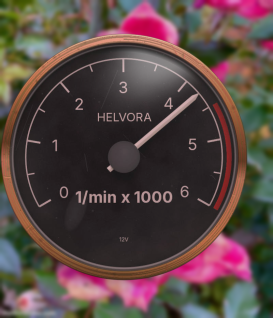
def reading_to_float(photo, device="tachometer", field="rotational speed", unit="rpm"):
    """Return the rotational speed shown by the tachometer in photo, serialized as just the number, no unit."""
4250
